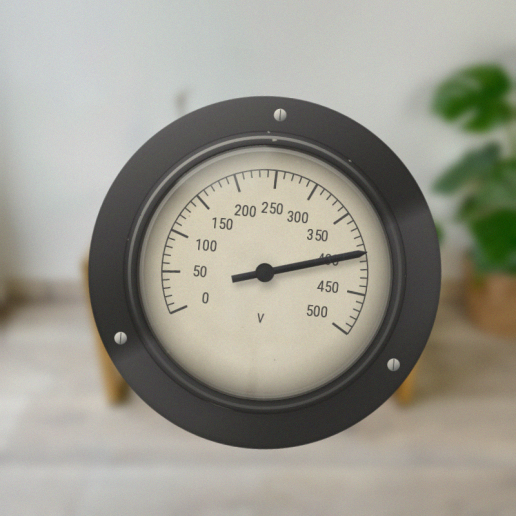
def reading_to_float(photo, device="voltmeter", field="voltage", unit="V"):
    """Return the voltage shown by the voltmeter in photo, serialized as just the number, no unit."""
400
